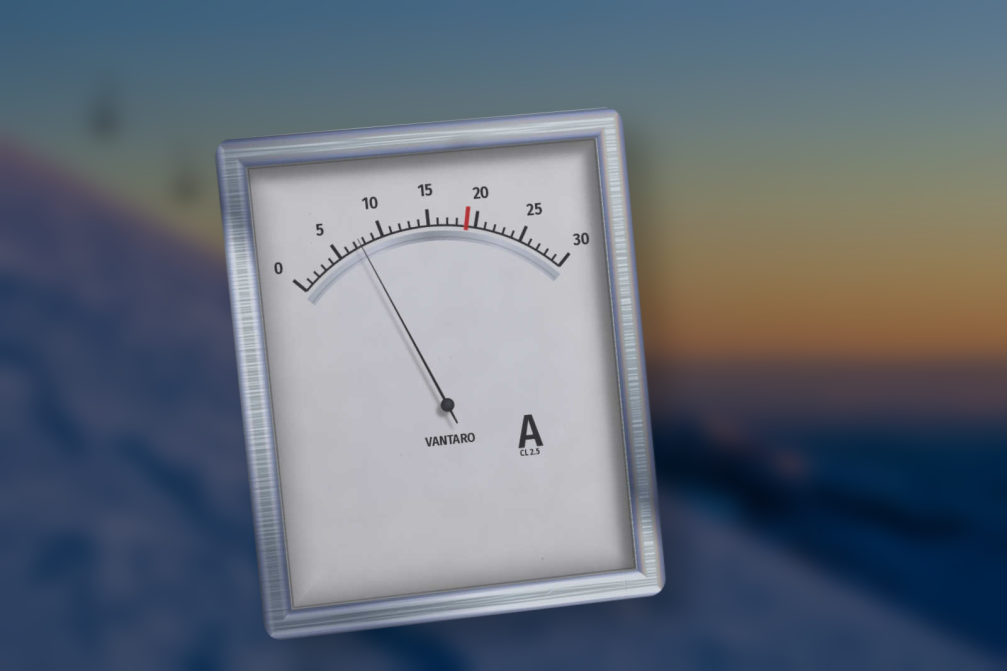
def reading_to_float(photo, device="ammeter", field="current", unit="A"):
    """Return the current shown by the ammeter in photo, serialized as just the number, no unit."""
7.5
